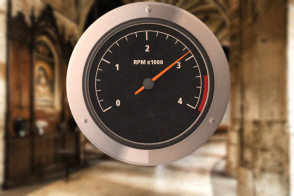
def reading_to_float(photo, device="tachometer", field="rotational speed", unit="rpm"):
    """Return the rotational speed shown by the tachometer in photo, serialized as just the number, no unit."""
2900
